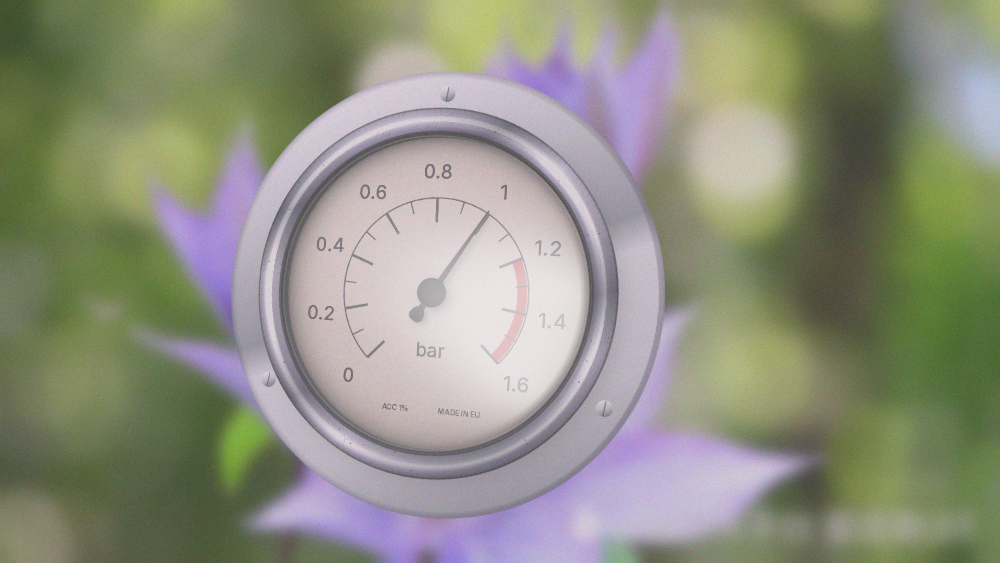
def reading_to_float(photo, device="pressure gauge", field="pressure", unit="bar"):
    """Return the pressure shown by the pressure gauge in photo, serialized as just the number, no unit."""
1
